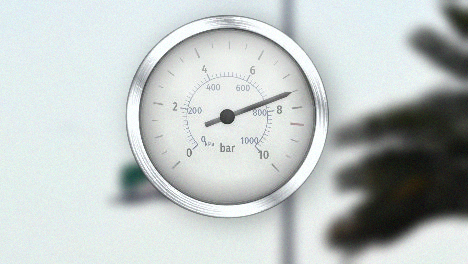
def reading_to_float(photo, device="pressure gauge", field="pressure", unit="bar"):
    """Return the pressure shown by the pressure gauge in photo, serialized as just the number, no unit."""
7.5
